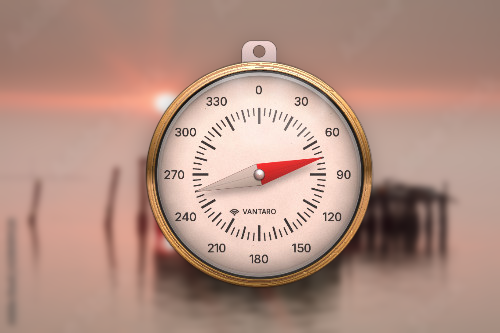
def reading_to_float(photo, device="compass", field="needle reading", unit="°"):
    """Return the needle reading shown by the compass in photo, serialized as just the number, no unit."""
75
